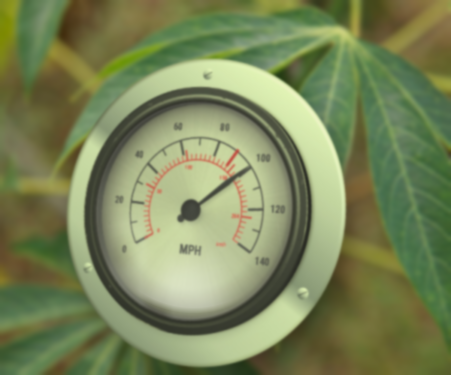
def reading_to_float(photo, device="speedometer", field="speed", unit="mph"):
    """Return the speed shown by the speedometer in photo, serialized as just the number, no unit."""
100
